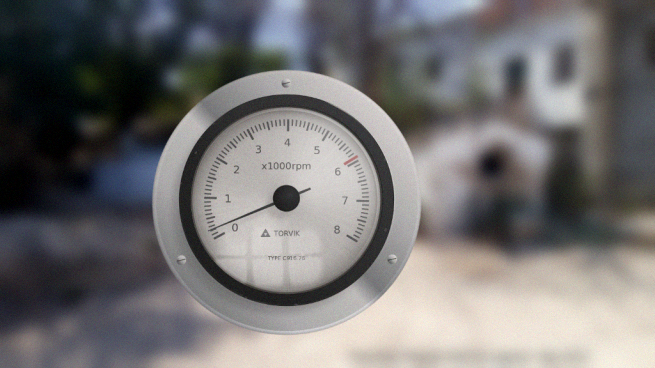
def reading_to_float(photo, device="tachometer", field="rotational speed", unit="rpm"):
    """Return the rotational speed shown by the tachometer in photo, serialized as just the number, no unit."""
200
